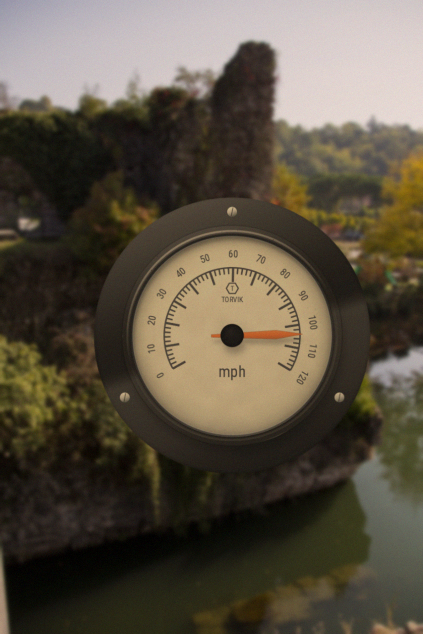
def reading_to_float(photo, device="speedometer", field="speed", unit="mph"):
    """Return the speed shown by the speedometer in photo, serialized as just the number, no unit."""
104
